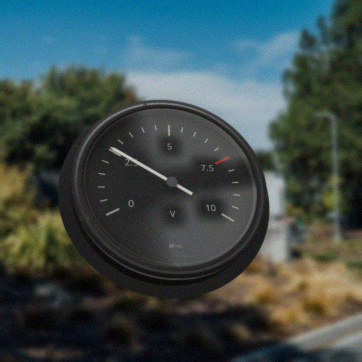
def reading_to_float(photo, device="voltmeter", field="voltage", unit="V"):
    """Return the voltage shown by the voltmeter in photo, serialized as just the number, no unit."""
2.5
